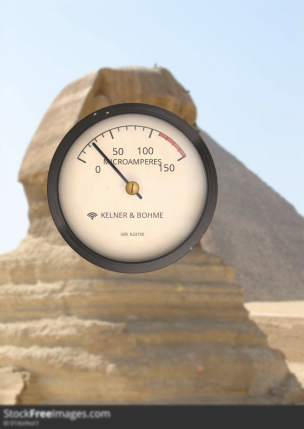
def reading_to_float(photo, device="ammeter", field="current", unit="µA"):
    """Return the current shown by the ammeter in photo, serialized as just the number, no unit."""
25
